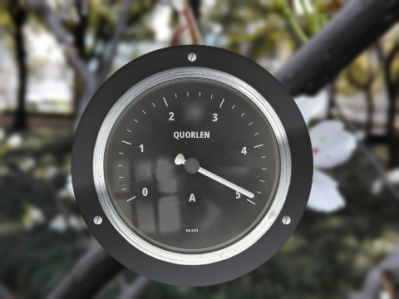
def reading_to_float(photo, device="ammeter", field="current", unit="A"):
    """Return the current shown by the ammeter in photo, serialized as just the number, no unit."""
4.9
